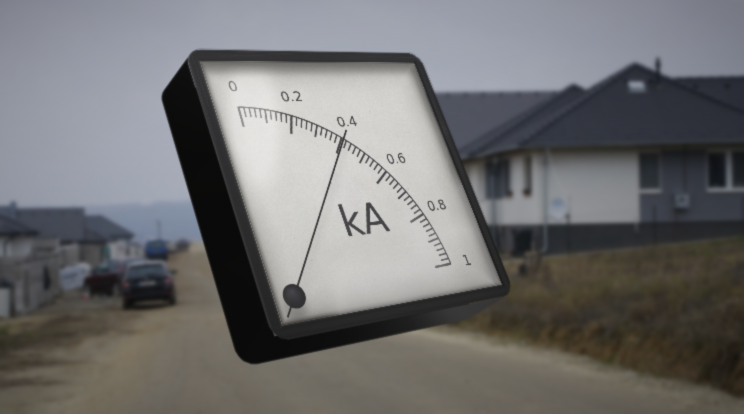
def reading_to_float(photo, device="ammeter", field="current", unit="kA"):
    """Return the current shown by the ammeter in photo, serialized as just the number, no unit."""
0.4
